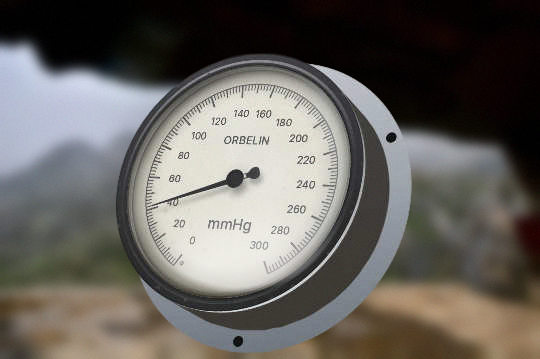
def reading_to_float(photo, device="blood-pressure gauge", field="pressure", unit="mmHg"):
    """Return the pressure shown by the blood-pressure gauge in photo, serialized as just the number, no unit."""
40
